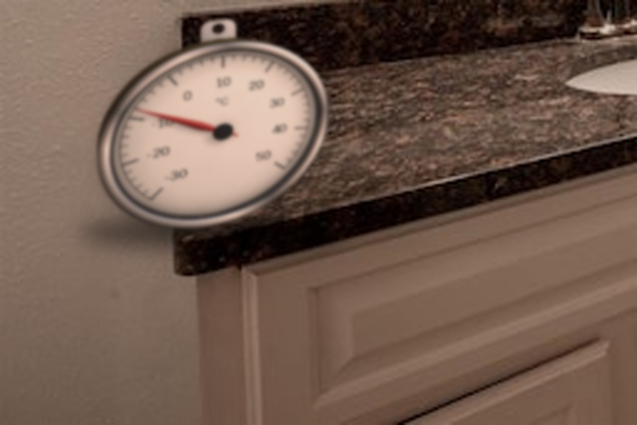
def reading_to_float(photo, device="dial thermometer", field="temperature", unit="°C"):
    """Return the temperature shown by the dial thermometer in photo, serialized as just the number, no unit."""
-8
